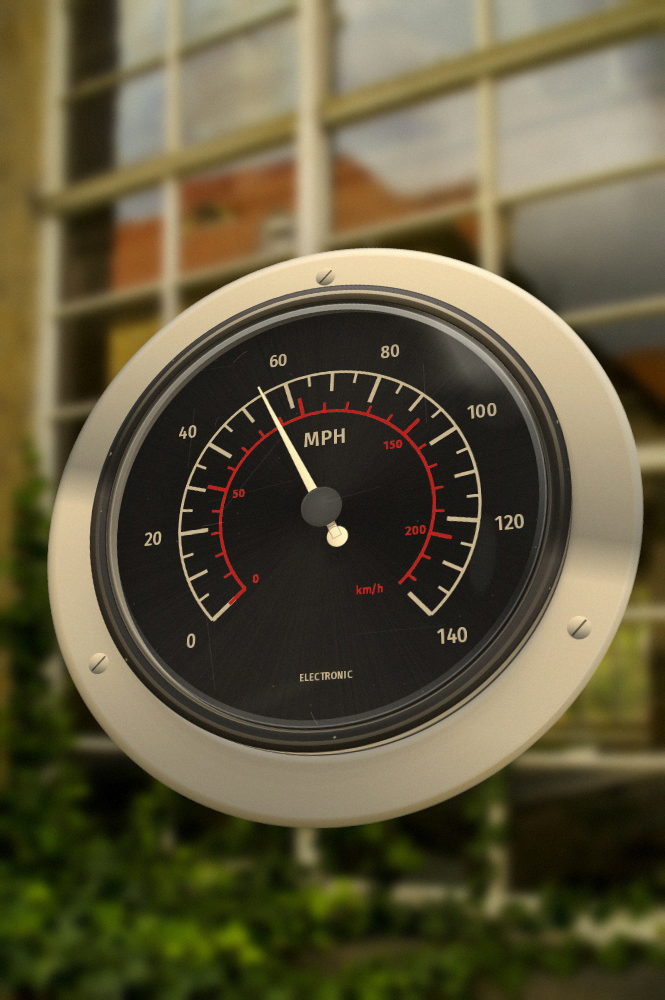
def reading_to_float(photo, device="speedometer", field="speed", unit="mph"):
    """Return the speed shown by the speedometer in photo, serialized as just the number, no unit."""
55
